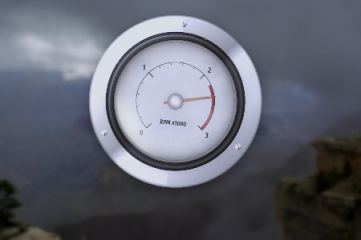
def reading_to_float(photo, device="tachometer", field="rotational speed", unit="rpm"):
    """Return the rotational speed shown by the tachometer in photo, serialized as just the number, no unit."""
2400
